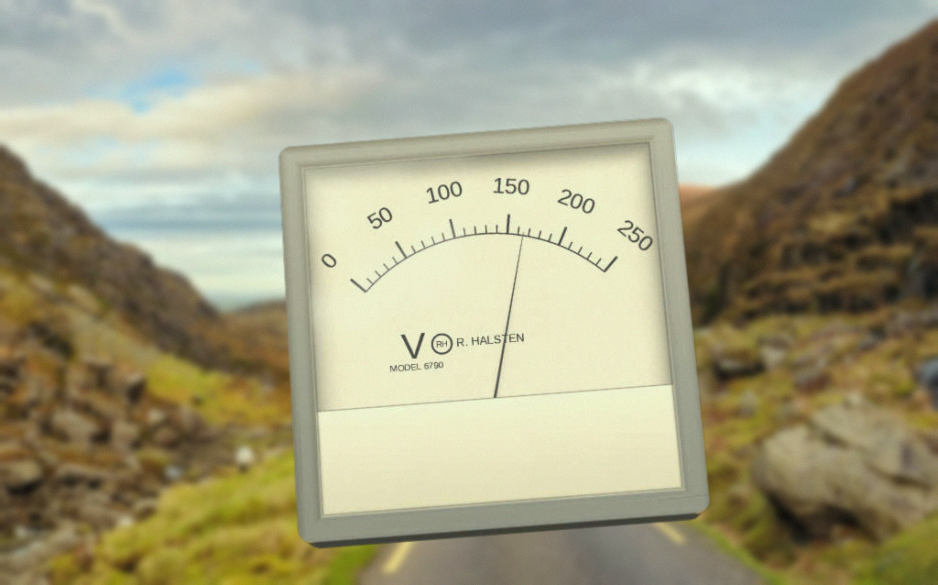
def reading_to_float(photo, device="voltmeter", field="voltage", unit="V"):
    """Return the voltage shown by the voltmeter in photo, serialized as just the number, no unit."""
165
